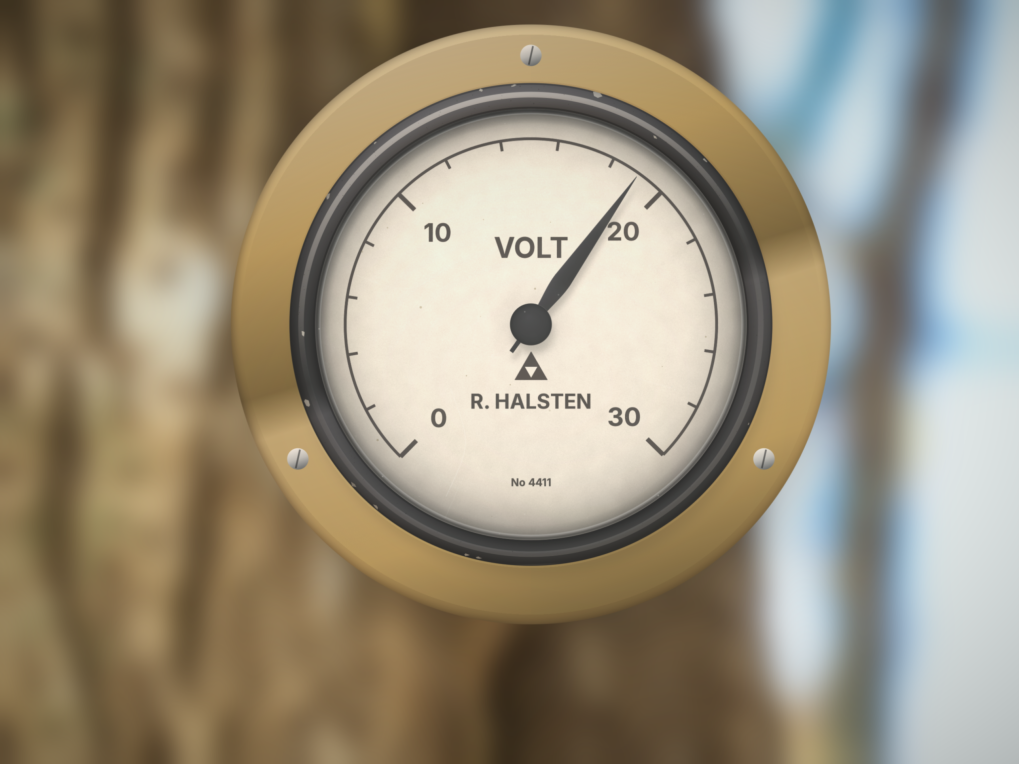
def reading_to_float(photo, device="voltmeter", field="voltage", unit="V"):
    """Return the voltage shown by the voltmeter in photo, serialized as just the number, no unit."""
19
